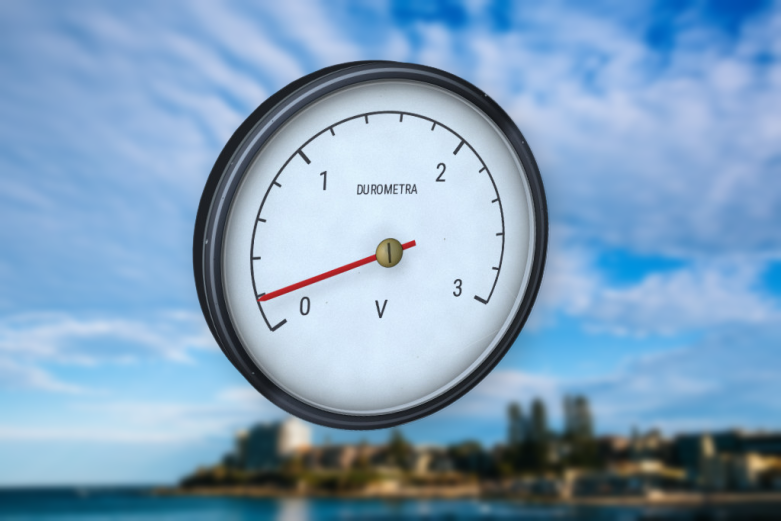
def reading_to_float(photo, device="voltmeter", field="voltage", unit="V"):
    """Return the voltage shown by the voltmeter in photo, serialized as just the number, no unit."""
0.2
